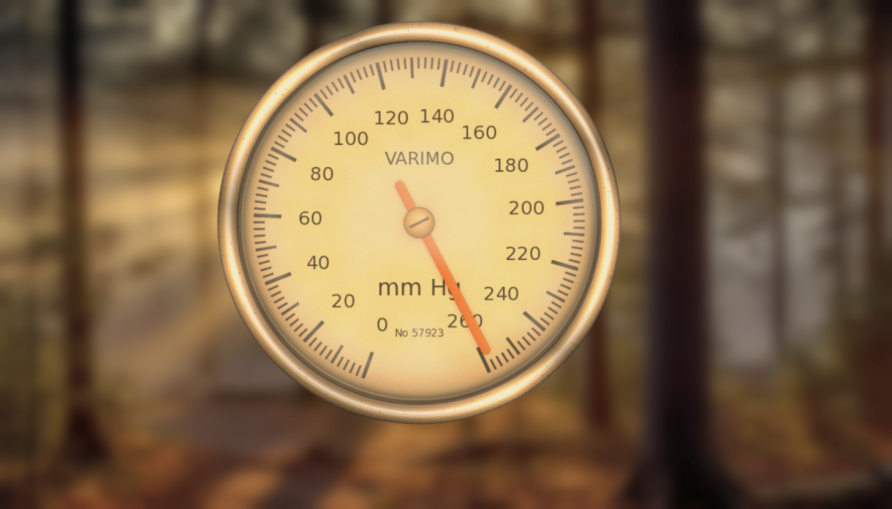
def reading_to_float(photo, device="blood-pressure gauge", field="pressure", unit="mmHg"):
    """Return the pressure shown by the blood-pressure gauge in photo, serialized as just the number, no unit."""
258
